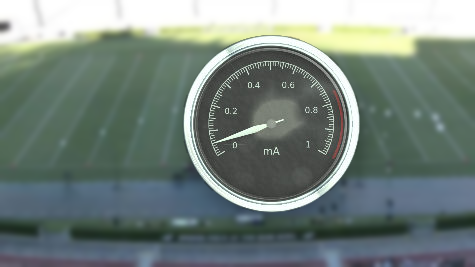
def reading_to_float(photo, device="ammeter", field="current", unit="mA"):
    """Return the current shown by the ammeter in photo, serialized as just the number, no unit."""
0.05
